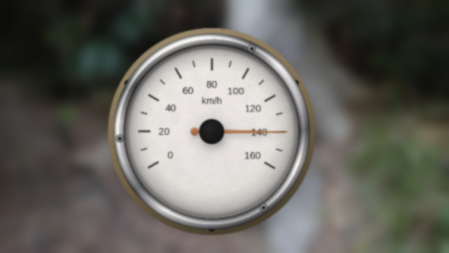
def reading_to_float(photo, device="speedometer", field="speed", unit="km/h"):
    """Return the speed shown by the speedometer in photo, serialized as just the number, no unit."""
140
